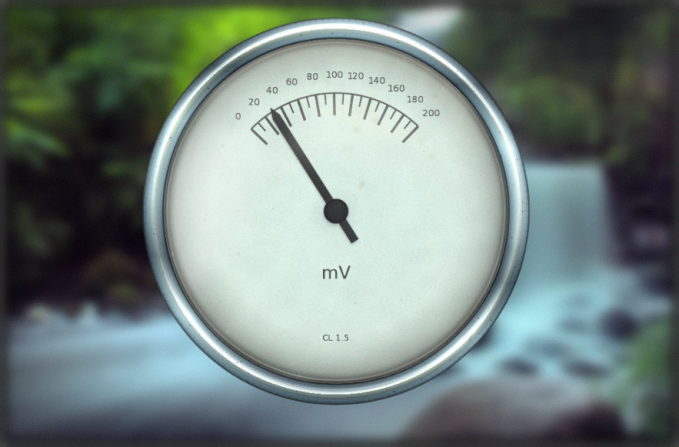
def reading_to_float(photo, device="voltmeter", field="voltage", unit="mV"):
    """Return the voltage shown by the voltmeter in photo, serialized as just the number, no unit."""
30
